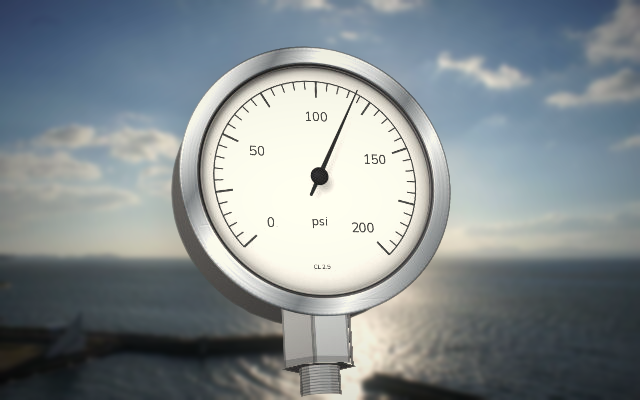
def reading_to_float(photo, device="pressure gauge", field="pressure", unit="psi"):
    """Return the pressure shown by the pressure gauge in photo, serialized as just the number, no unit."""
117.5
